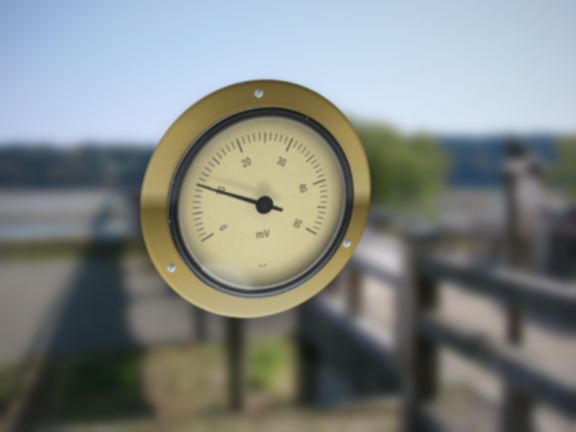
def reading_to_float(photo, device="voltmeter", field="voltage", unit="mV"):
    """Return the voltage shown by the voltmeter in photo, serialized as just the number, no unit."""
10
